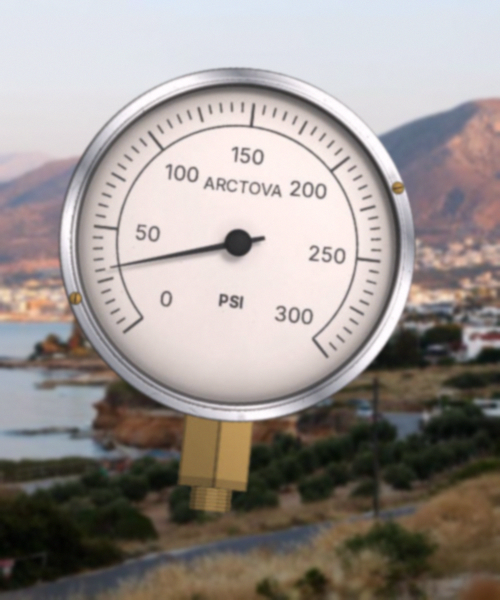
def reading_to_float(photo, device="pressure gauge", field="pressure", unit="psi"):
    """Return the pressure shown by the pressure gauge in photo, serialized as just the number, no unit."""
30
